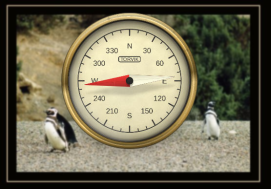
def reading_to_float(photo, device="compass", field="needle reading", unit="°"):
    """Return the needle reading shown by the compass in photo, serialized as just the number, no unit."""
265
